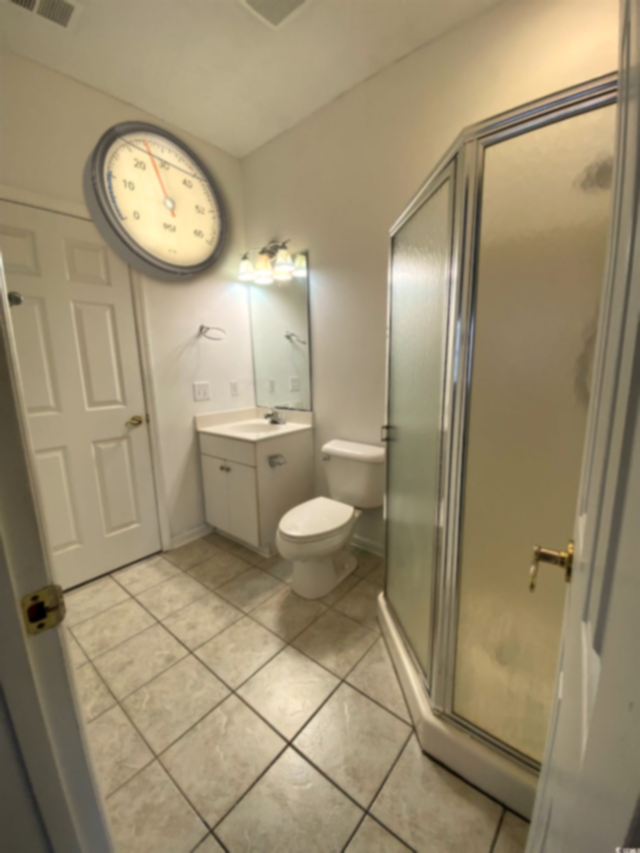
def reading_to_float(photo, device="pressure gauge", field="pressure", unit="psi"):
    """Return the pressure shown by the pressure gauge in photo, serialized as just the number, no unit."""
25
